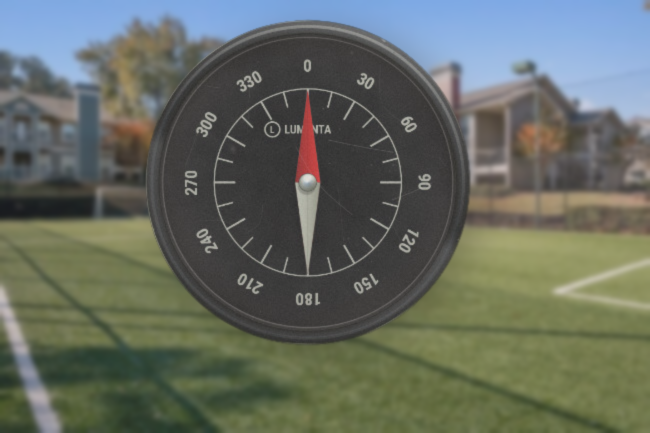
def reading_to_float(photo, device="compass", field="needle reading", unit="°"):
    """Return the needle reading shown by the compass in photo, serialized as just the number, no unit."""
0
